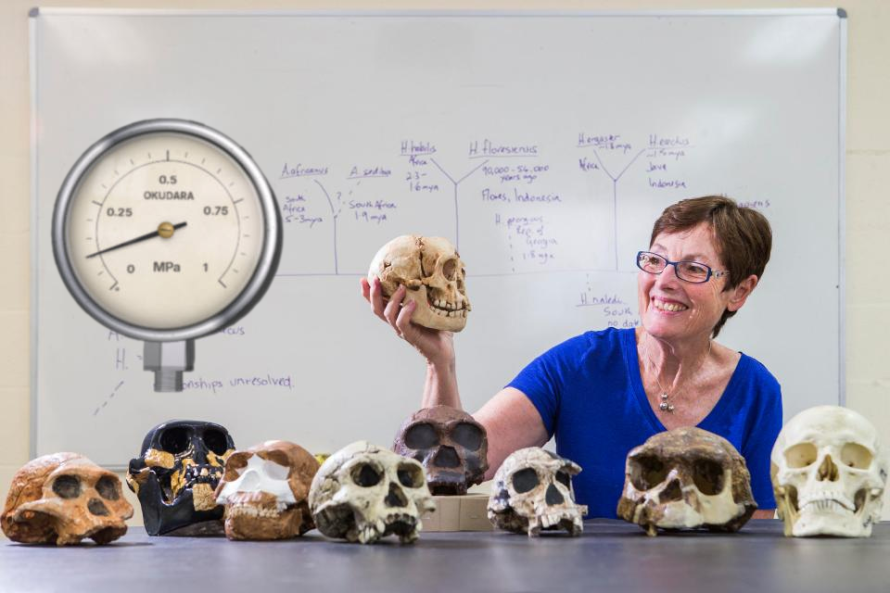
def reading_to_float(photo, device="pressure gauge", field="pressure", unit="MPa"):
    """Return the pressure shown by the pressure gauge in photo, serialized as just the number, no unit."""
0.1
